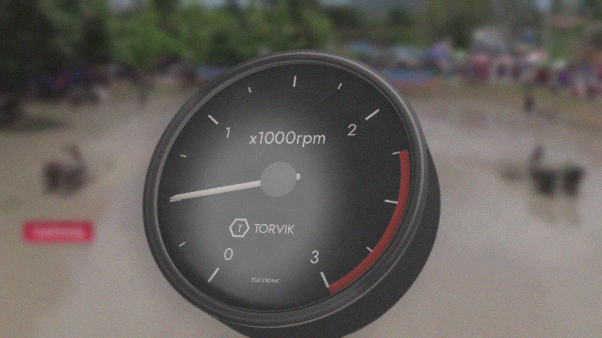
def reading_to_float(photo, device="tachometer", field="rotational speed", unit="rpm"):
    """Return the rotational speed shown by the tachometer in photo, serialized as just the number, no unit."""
500
